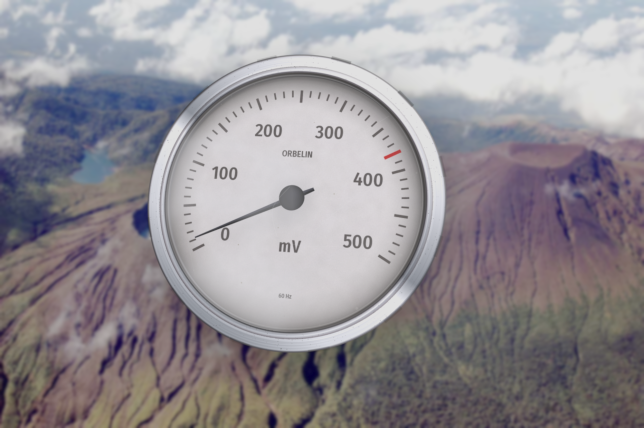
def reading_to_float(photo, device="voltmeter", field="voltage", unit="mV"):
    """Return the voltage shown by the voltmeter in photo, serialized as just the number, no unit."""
10
